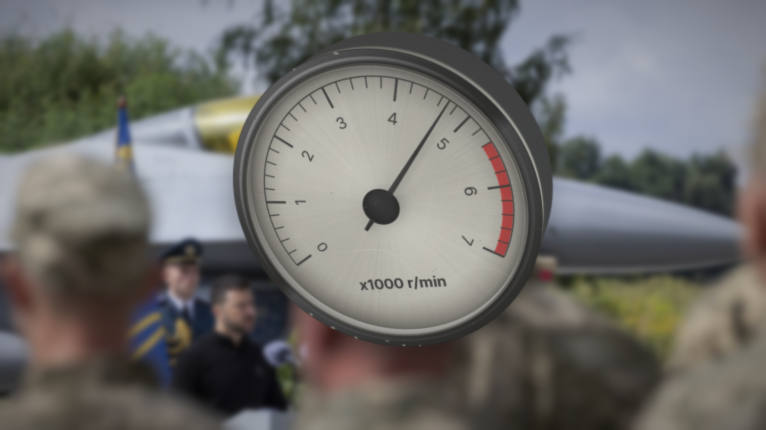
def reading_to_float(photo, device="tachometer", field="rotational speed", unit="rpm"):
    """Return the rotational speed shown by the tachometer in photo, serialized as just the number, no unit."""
4700
